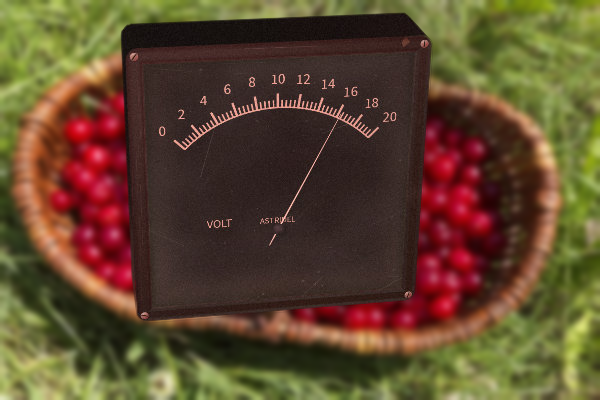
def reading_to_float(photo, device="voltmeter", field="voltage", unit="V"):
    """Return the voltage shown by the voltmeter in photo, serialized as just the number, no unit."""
16
